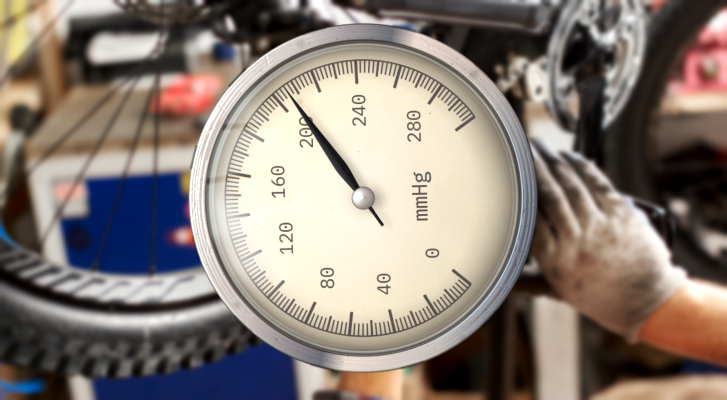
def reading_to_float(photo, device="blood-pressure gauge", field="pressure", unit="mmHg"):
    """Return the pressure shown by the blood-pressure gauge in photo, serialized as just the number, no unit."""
206
